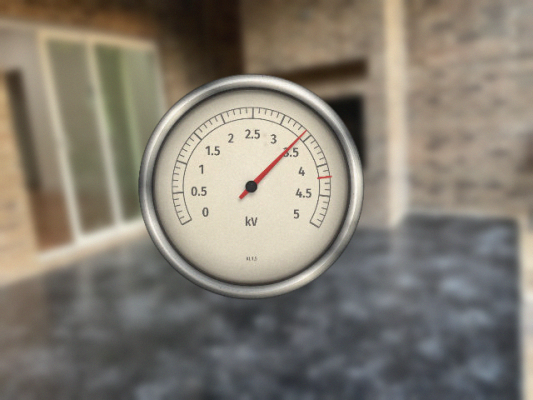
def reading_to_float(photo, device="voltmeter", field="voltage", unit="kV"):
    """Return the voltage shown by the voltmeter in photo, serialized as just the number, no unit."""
3.4
